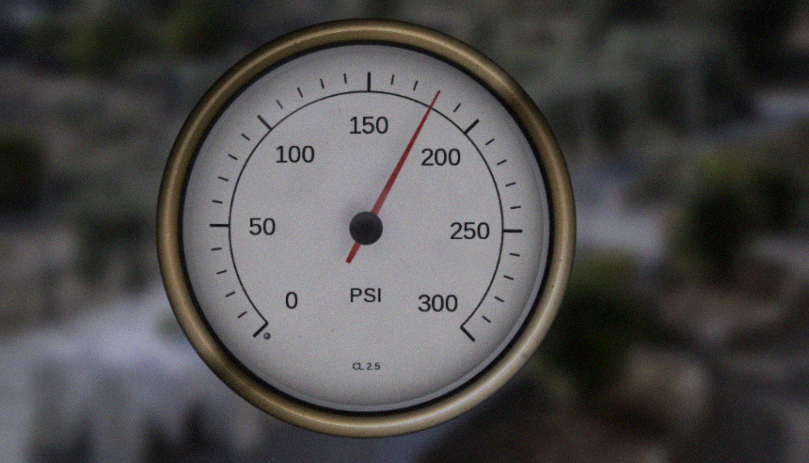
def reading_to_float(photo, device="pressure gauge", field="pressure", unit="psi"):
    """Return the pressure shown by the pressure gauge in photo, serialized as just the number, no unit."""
180
